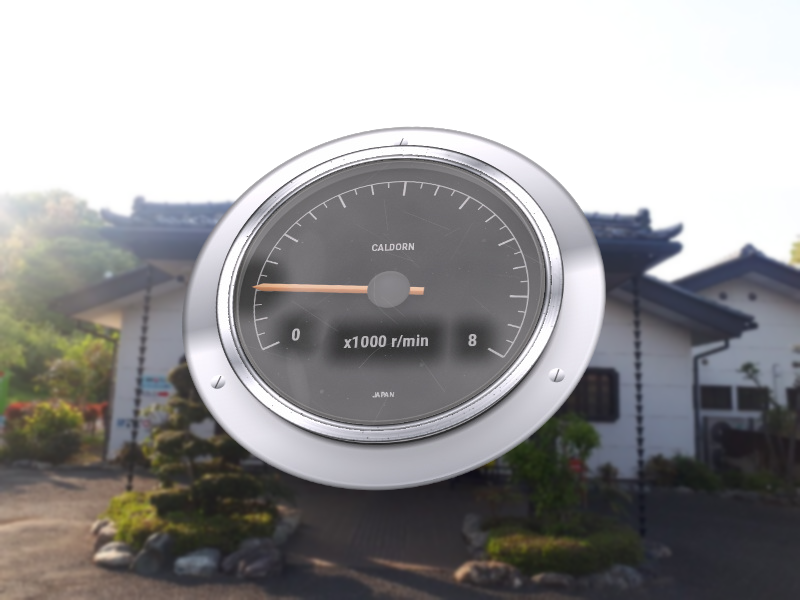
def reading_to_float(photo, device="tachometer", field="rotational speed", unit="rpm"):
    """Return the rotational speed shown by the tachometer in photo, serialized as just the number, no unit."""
1000
